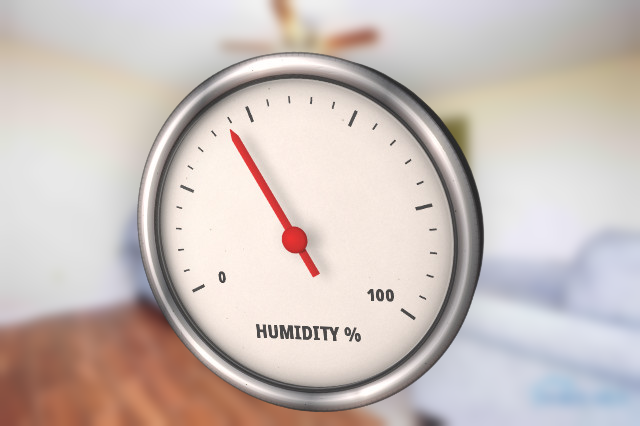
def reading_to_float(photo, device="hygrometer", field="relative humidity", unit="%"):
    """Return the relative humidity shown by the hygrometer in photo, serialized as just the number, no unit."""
36
